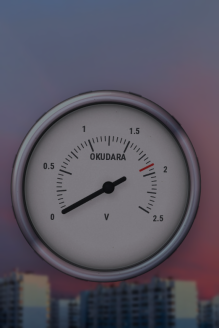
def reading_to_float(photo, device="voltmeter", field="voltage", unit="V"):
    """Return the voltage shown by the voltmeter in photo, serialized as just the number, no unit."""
0
